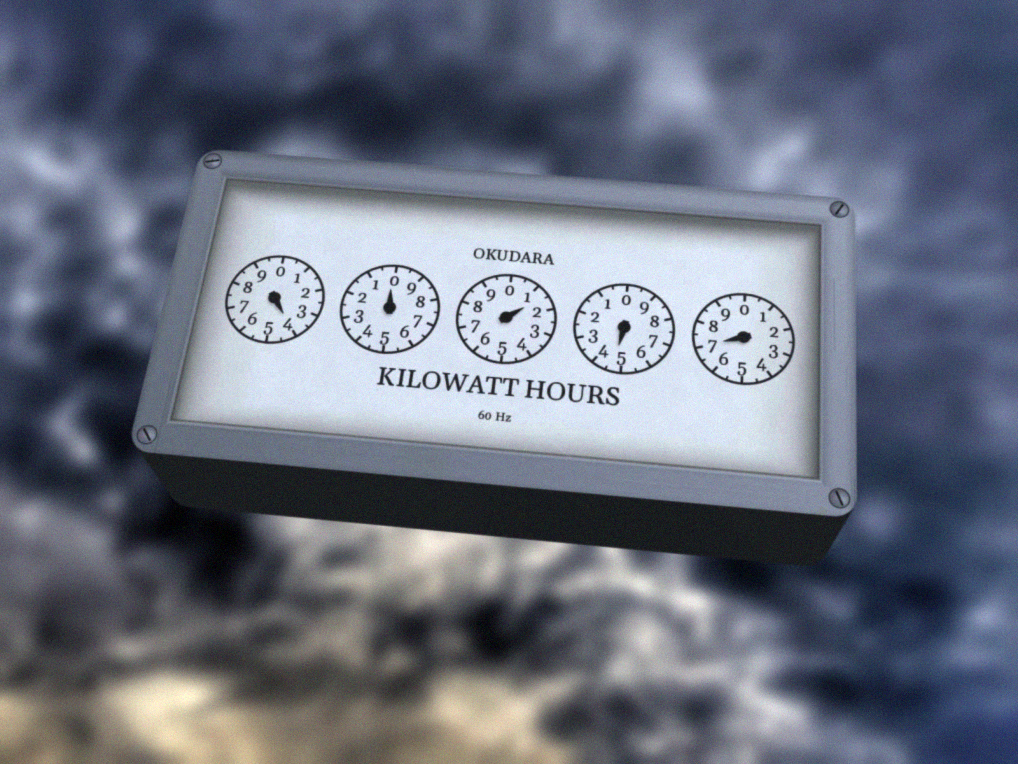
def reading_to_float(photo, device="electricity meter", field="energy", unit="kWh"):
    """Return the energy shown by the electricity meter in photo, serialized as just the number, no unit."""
40147
